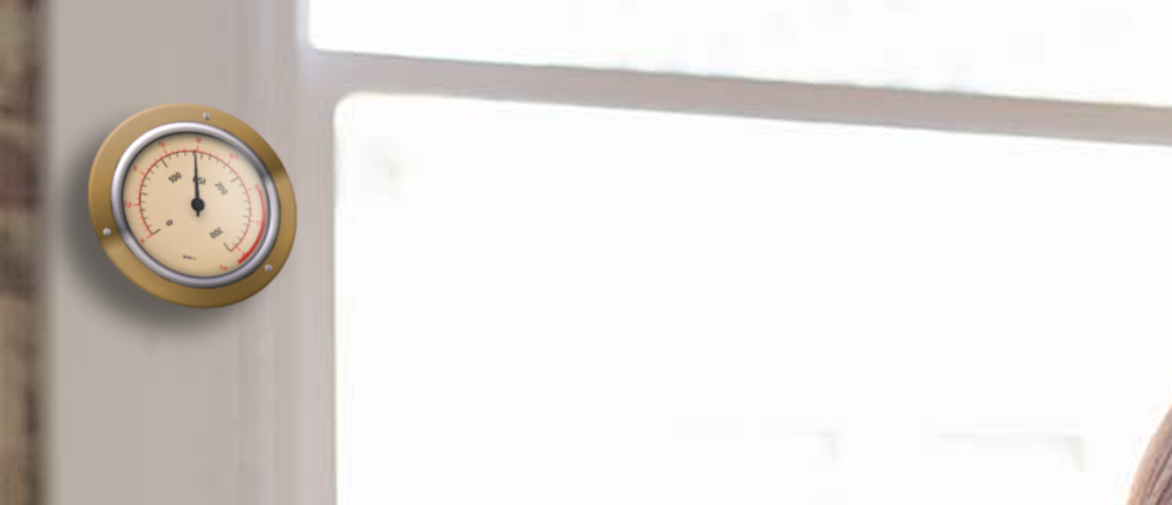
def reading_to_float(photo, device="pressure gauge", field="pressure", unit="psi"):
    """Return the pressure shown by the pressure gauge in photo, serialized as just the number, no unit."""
140
